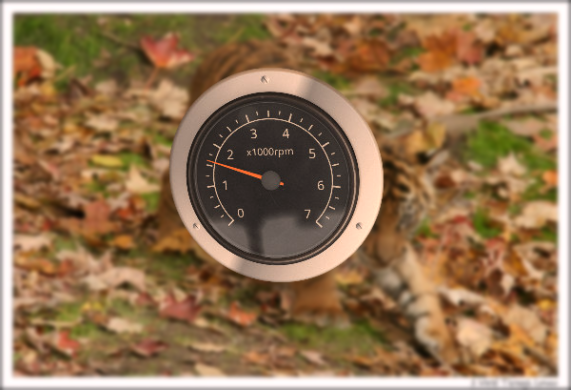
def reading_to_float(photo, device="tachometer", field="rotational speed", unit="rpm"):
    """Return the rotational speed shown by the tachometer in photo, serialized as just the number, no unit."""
1625
